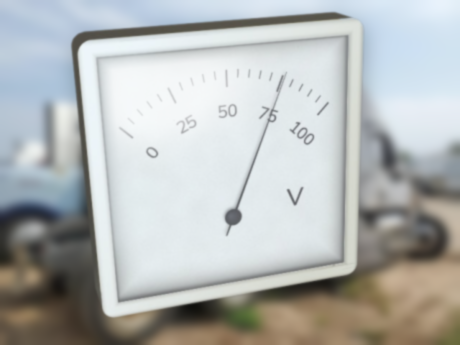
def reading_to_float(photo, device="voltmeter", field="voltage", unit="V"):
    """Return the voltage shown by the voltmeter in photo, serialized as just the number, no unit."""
75
